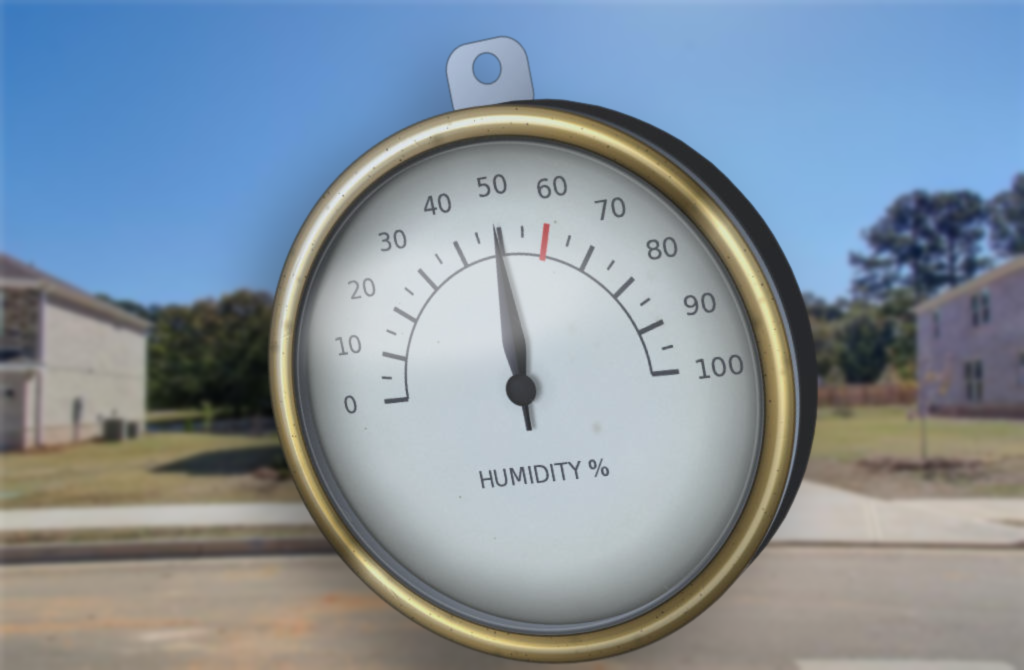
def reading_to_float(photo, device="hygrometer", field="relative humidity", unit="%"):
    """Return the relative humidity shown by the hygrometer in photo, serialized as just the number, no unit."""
50
